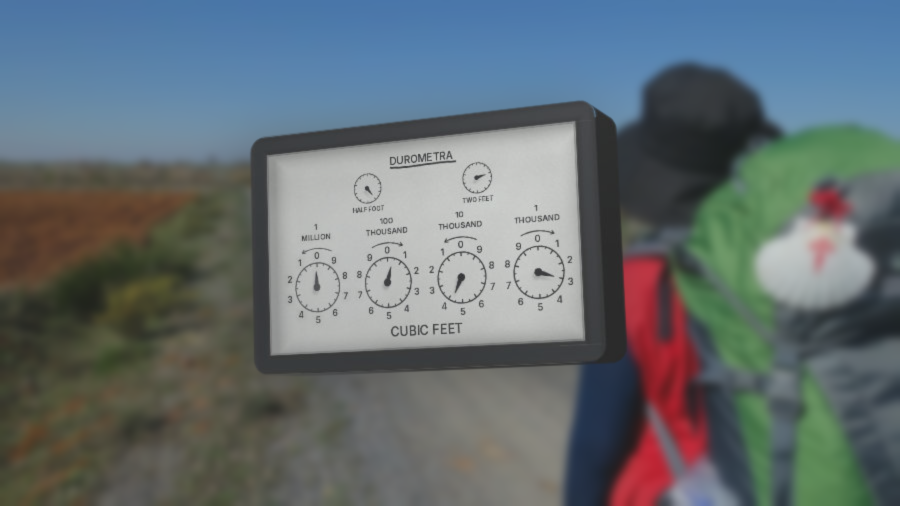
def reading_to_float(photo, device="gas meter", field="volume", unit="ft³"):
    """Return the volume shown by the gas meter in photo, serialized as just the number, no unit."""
4300
